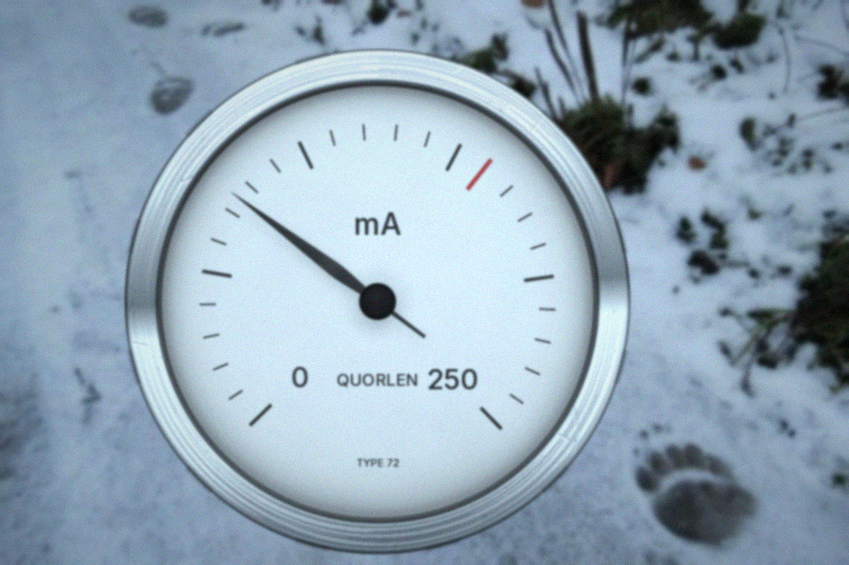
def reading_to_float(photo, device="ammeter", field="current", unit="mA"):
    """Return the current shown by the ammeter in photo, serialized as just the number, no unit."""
75
